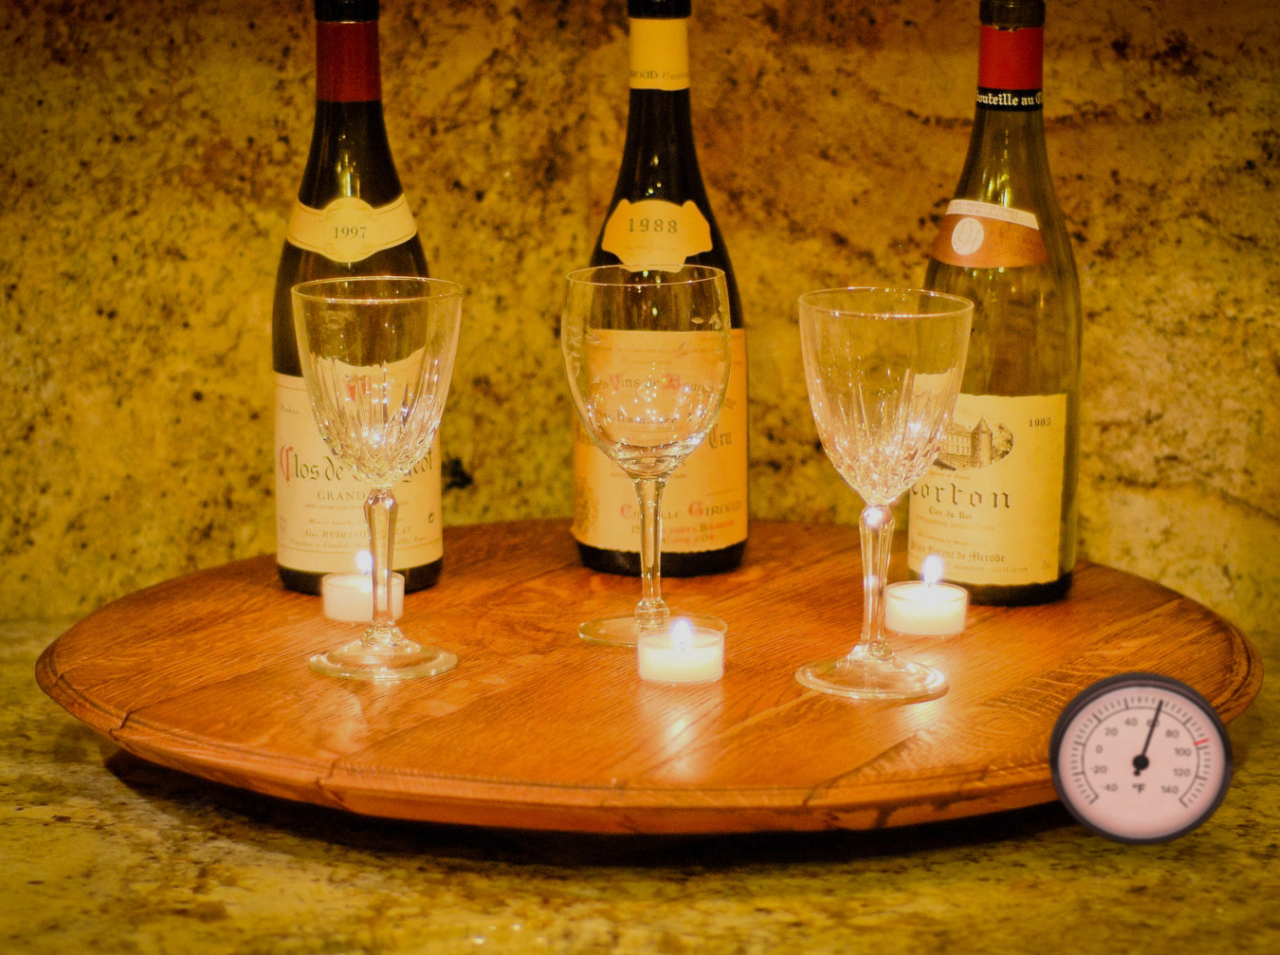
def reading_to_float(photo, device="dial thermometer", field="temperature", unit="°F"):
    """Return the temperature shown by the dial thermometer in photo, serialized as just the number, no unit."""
60
